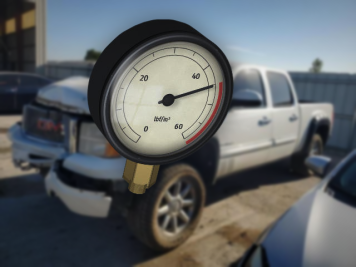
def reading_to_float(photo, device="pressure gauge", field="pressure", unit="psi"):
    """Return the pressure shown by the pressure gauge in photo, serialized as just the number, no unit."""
45
